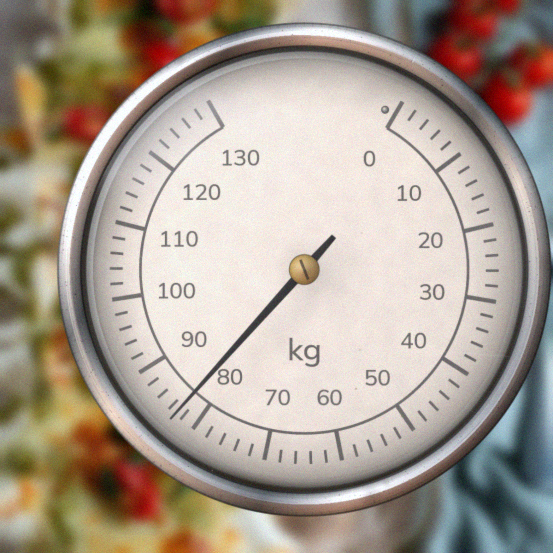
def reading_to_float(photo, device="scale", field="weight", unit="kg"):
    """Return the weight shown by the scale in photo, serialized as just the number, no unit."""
83
